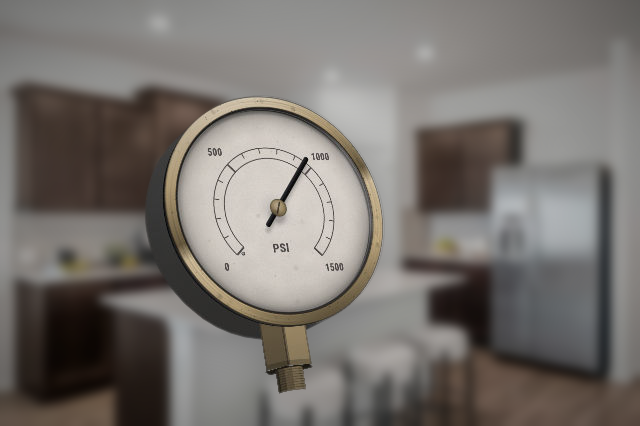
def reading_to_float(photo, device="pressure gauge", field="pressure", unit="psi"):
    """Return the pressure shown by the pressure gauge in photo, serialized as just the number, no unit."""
950
